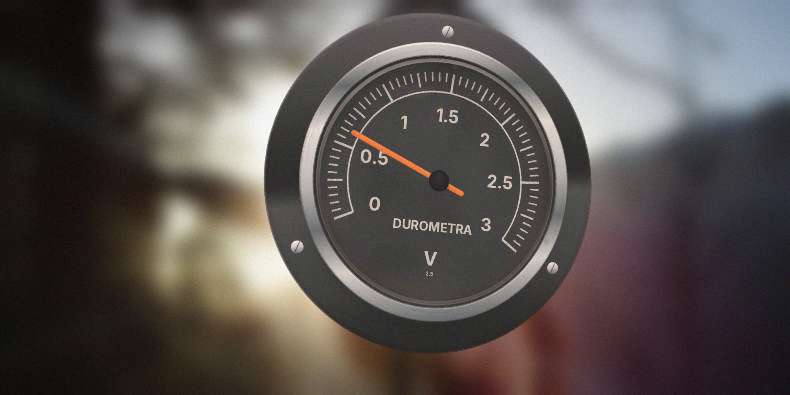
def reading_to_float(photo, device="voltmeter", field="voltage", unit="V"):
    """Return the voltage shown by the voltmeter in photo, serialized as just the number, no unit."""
0.6
